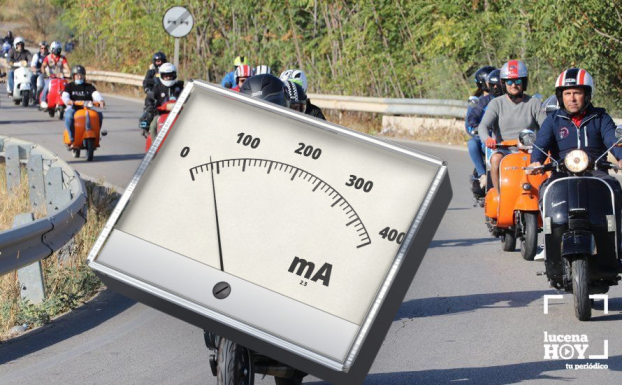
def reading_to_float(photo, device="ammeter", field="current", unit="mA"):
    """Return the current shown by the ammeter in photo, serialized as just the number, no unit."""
40
